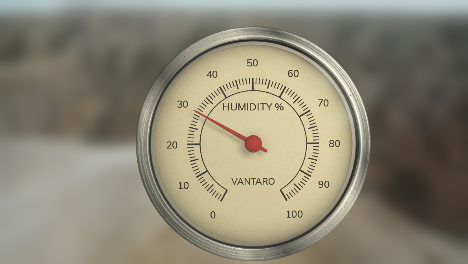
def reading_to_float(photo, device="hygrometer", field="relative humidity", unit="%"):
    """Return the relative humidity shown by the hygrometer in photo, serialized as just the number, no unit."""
30
